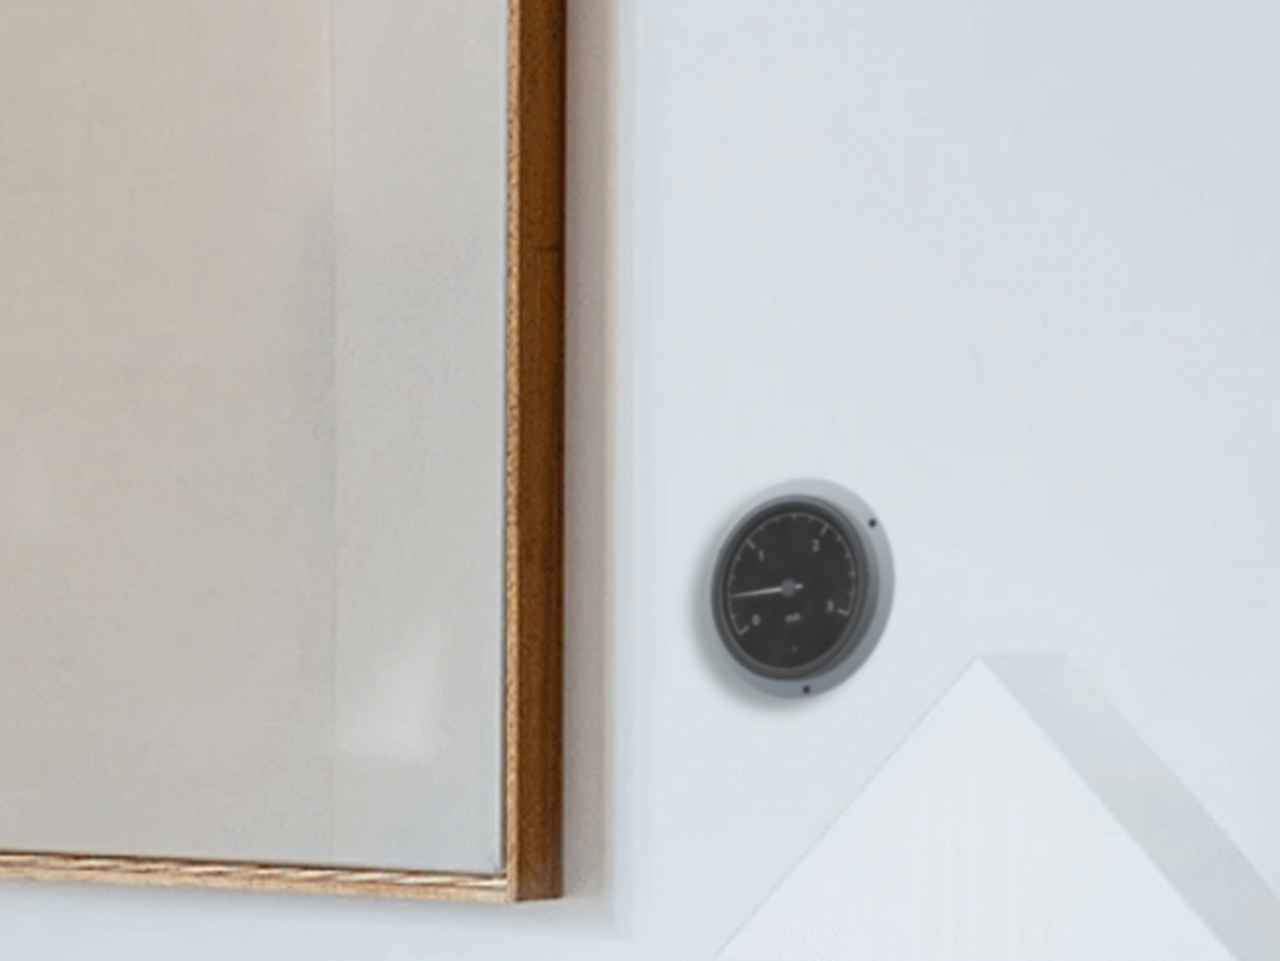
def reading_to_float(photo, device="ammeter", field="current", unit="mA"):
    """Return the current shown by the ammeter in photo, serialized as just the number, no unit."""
0.4
